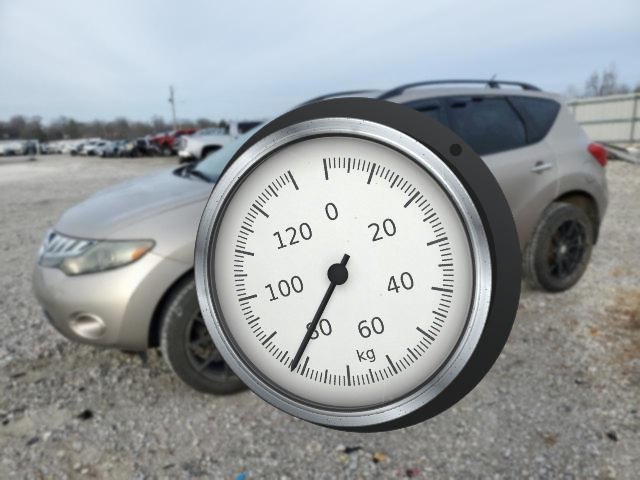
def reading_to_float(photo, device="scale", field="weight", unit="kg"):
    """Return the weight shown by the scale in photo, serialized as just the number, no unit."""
82
